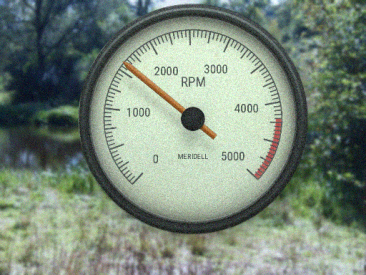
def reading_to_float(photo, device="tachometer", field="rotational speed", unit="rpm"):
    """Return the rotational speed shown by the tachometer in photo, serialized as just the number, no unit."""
1600
